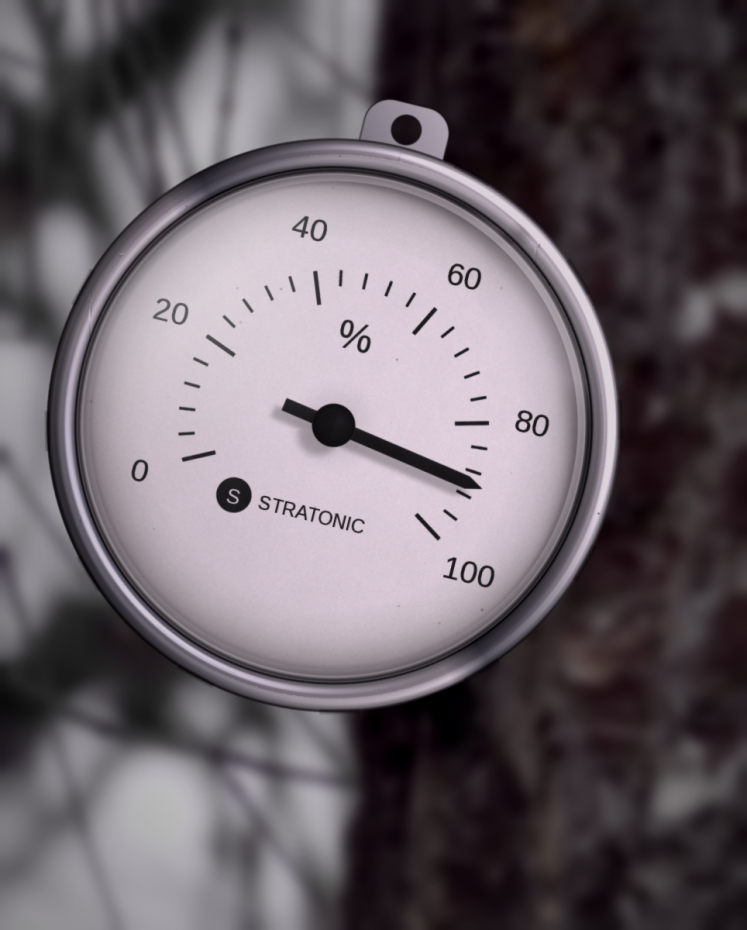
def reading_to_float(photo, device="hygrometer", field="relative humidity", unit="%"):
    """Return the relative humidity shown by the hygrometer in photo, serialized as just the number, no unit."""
90
